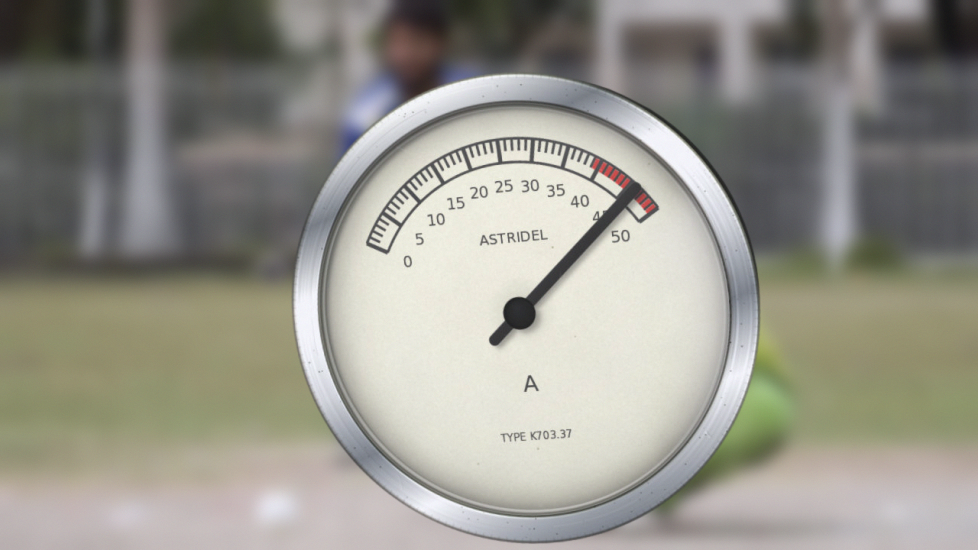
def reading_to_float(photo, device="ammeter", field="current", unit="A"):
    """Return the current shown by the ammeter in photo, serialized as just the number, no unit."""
46
